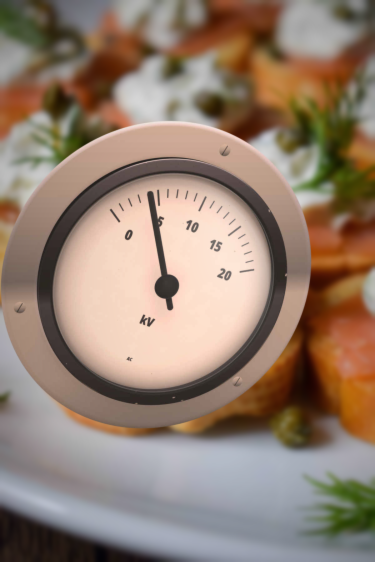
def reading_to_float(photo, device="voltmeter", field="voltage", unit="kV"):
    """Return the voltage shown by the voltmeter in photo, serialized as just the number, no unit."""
4
